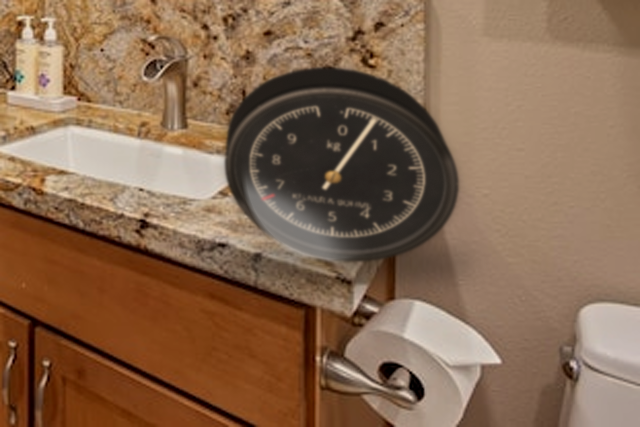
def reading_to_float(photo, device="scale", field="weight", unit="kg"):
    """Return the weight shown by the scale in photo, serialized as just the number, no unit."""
0.5
